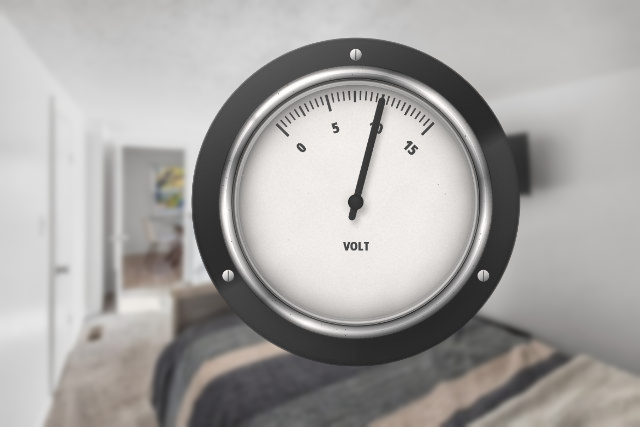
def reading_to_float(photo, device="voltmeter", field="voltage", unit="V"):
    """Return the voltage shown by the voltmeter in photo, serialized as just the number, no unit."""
10
